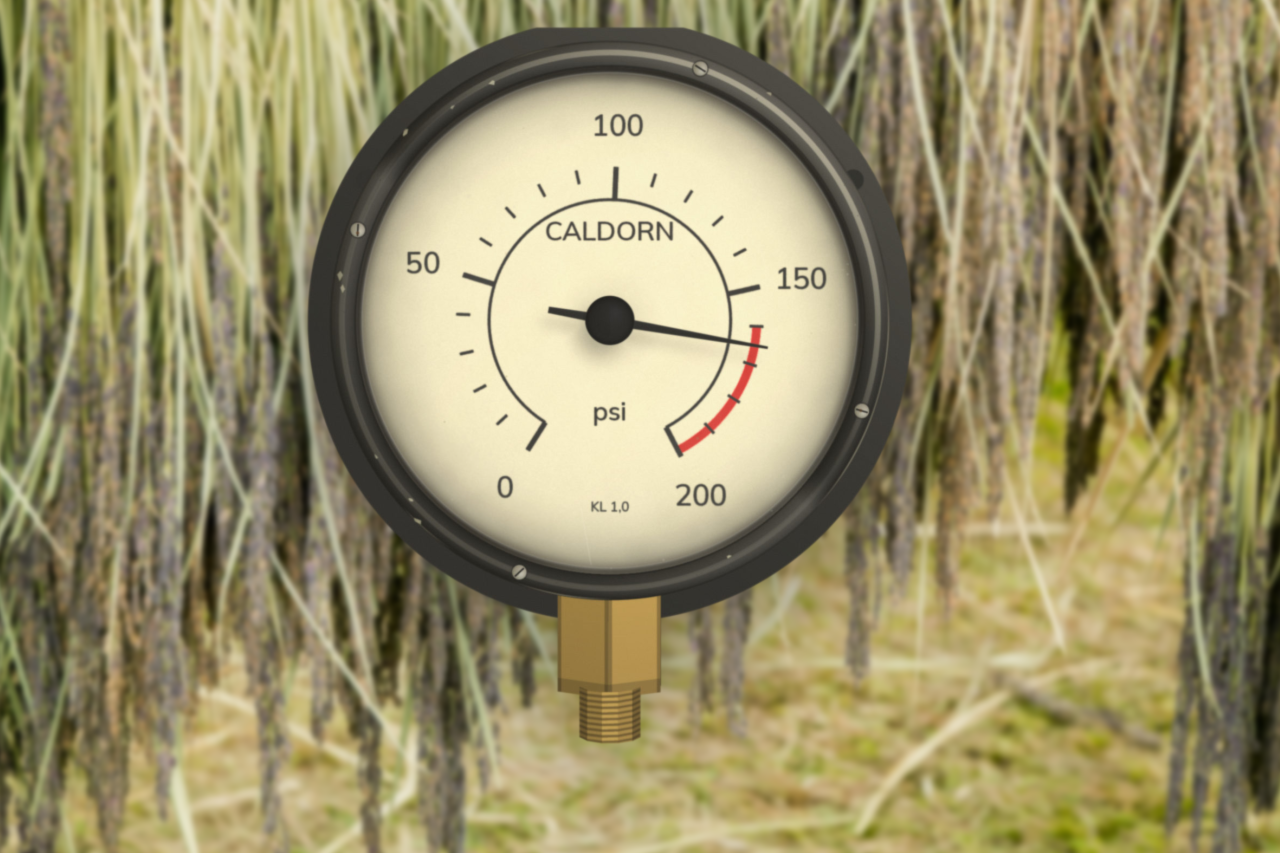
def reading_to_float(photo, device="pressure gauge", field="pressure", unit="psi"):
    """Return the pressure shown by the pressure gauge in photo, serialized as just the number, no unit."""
165
